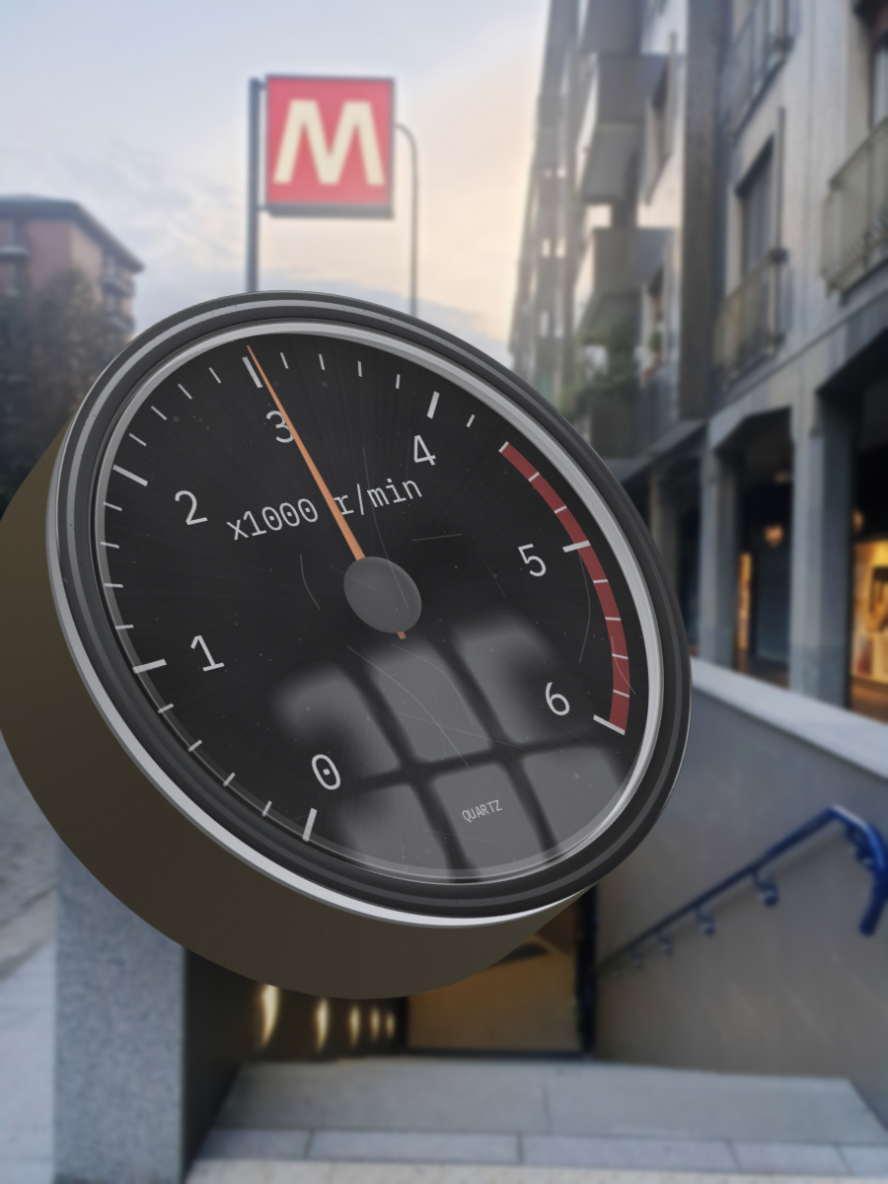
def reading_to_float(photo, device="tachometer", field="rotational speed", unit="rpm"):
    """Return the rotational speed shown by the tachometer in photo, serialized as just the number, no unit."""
3000
